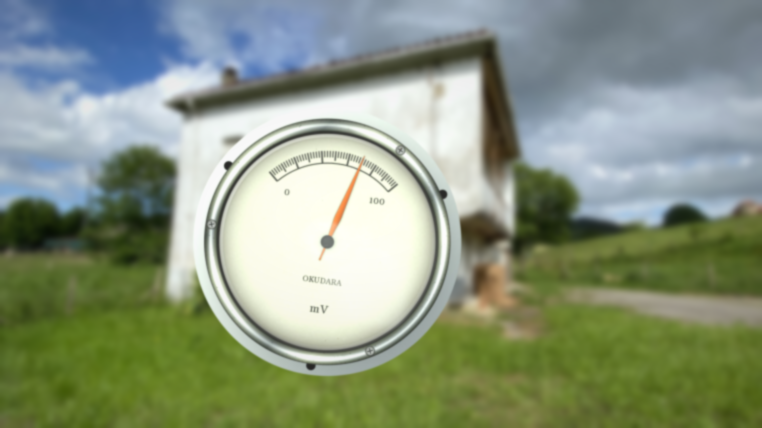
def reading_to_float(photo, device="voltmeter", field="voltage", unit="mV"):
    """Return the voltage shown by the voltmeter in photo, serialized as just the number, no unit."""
70
